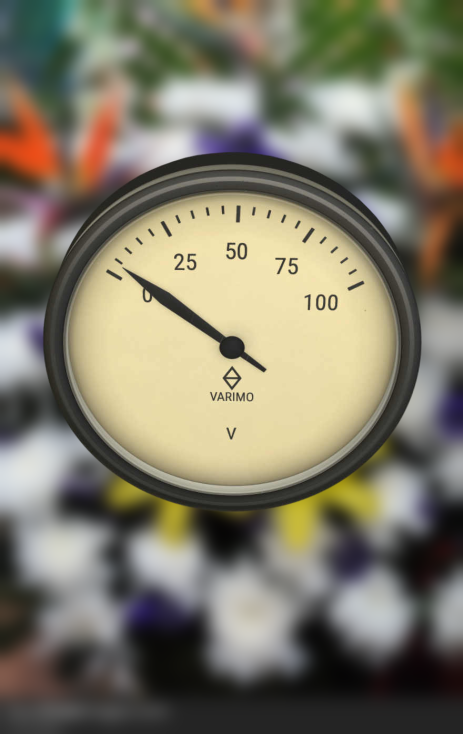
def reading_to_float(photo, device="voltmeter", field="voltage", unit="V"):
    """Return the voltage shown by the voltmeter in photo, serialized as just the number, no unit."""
5
